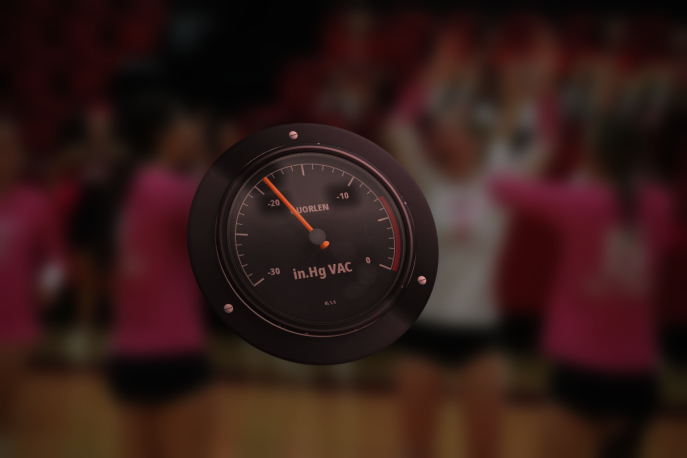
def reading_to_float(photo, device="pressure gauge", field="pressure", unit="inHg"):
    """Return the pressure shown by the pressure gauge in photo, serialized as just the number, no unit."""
-19
